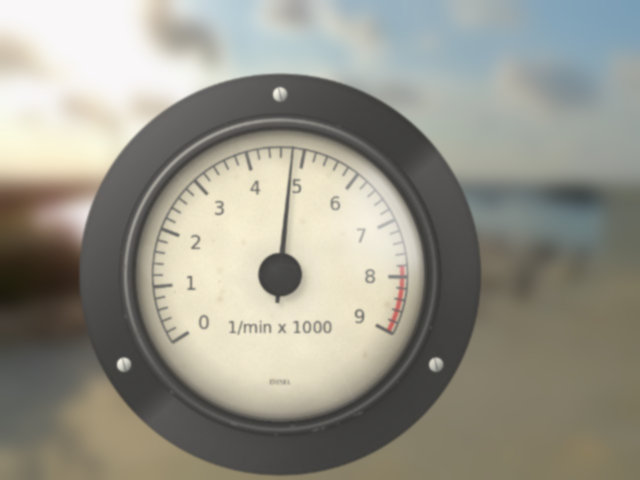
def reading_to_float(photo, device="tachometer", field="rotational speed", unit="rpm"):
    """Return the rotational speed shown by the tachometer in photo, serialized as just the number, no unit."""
4800
